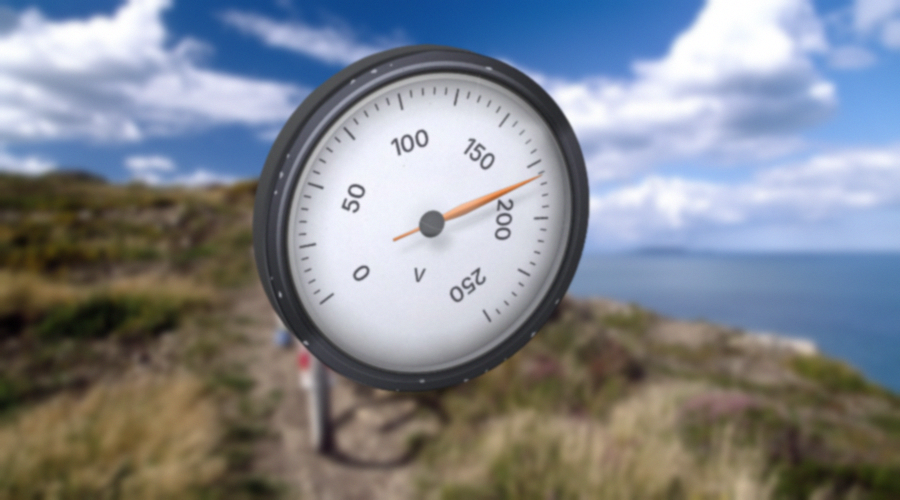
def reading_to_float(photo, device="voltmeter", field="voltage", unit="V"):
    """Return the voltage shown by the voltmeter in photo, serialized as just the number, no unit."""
180
